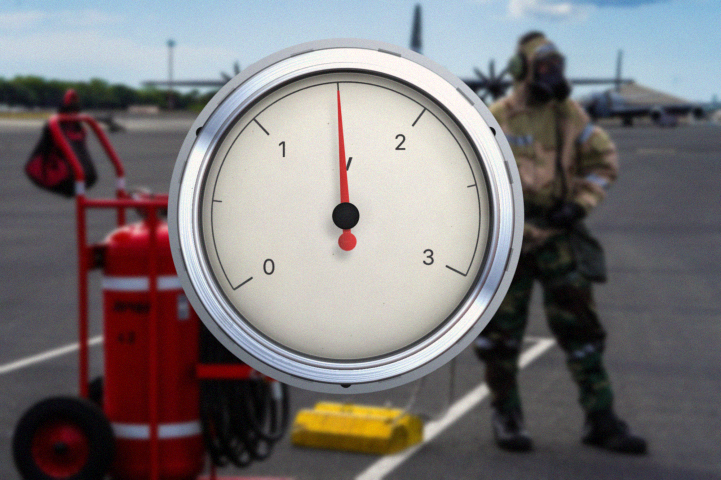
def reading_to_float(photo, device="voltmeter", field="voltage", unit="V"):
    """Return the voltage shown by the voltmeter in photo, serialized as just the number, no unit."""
1.5
